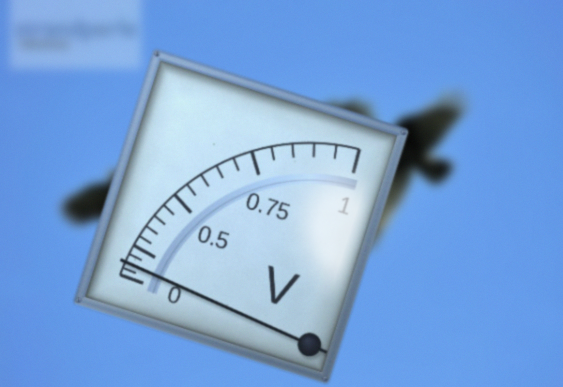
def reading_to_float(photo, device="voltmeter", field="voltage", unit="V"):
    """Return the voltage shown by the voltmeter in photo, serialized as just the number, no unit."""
0.15
